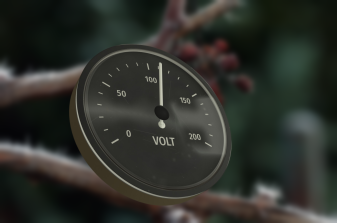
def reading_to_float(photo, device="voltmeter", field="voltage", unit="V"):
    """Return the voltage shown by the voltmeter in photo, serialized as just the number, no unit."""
110
